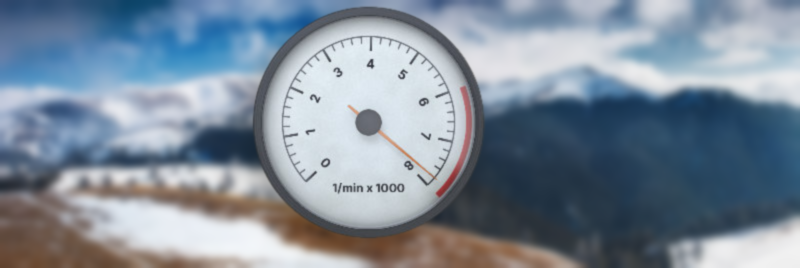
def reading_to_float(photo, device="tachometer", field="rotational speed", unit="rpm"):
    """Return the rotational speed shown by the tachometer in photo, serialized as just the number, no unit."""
7800
